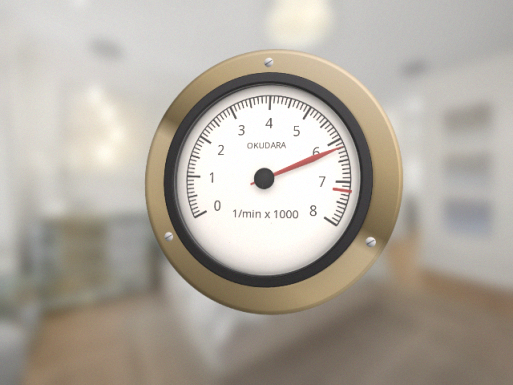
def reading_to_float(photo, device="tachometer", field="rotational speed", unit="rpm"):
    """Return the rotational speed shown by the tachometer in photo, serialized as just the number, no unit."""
6200
